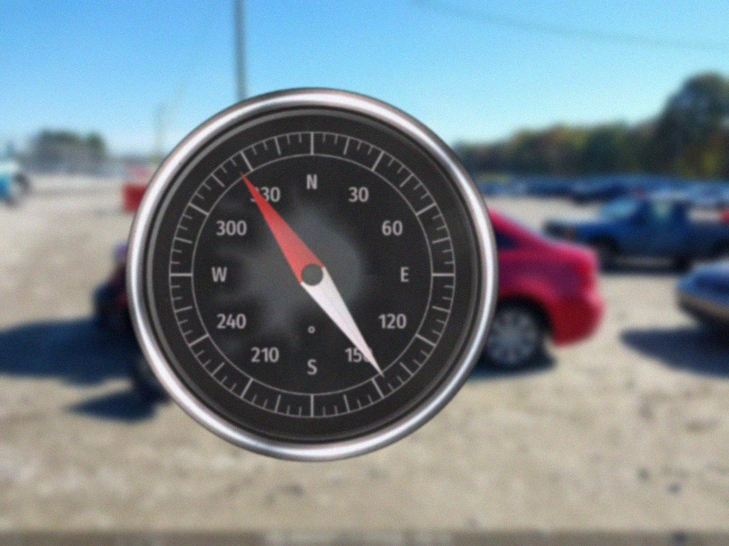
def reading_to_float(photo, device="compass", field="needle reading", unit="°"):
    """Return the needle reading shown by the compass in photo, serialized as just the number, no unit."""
325
